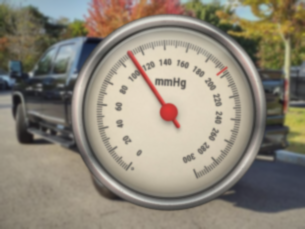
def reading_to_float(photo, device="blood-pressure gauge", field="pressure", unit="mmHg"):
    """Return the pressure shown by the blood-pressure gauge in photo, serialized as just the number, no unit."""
110
